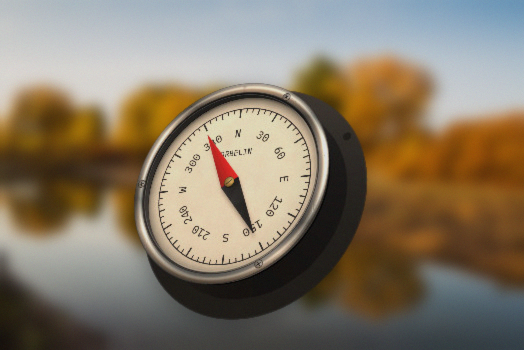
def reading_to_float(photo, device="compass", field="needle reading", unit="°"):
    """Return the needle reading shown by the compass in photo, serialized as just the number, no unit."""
330
